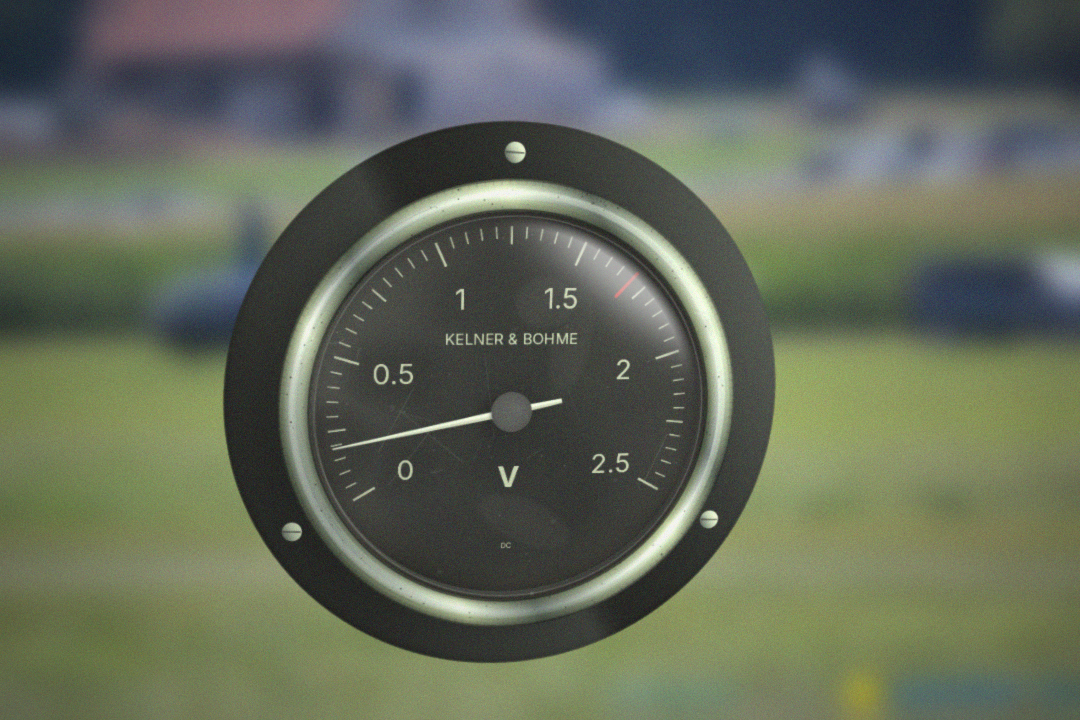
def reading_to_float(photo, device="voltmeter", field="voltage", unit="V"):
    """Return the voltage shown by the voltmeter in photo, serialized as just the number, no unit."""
0.2
